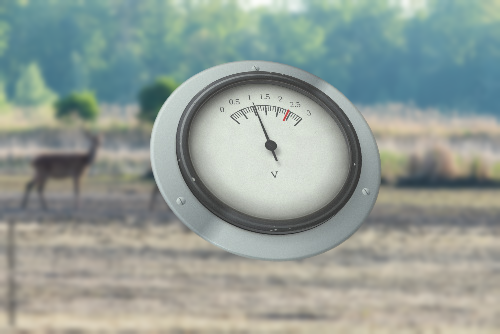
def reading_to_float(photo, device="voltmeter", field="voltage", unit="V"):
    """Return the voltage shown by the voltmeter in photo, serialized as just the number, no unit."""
1
